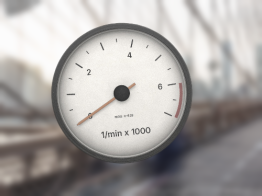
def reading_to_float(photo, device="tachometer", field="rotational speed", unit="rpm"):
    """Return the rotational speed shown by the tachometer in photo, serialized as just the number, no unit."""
0
